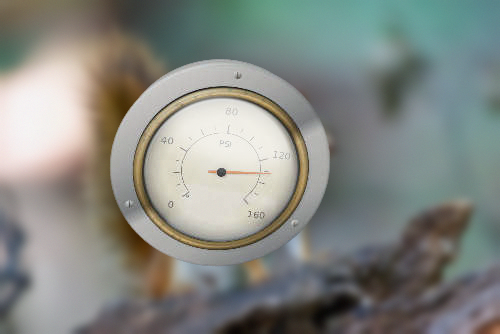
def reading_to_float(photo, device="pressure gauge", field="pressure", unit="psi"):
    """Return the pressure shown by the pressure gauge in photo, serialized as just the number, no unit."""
130
